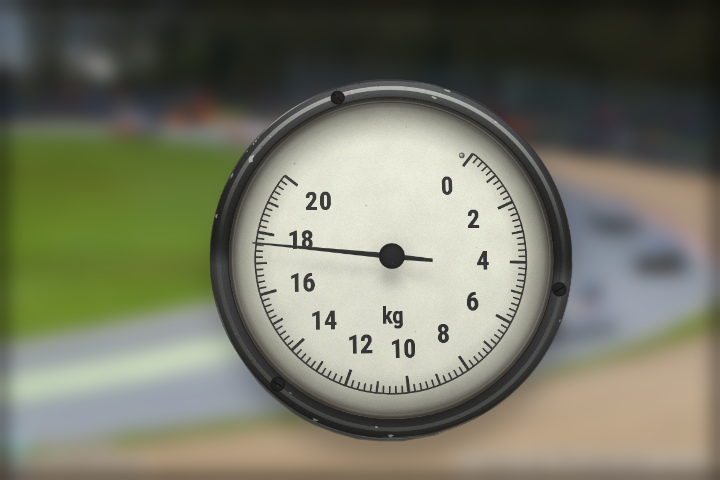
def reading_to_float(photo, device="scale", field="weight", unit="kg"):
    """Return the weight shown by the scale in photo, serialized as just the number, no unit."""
17.6
